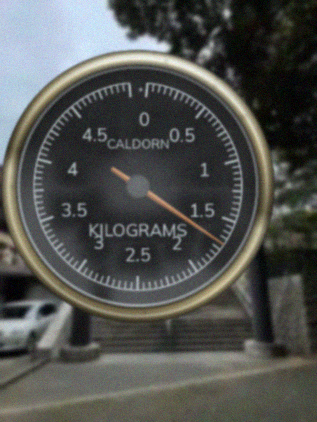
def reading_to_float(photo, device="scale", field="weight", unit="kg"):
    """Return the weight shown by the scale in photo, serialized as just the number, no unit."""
1.7
